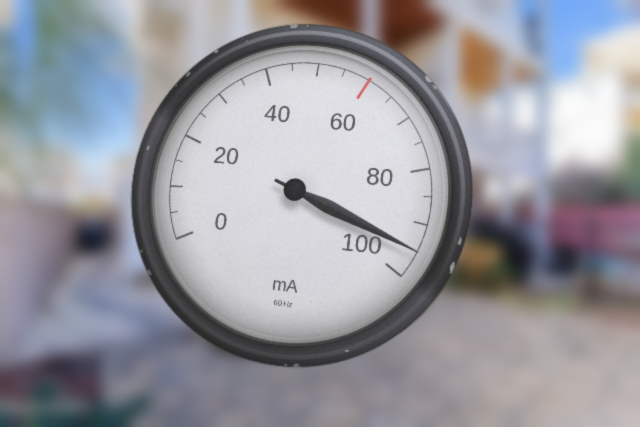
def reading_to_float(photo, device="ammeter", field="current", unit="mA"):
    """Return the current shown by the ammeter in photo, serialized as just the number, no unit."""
95
